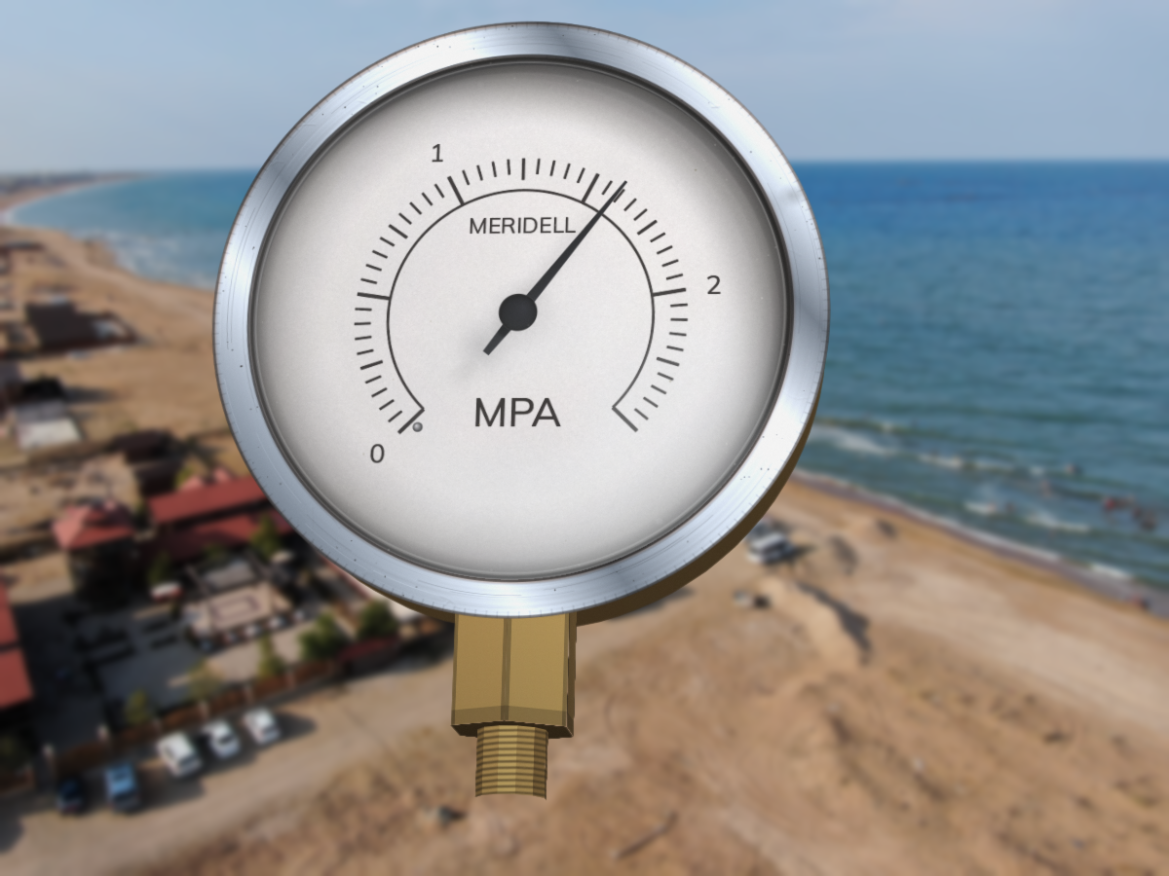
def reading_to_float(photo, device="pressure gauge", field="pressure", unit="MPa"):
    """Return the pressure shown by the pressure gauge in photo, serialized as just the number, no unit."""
1.6
